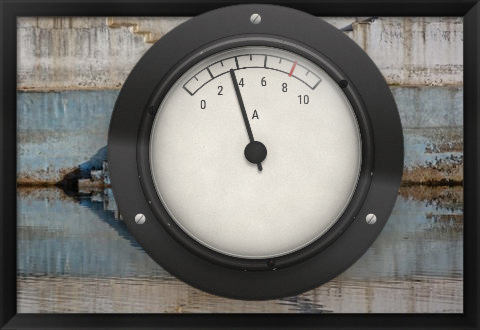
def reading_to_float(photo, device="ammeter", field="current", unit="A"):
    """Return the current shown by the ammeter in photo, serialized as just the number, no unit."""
3.5
